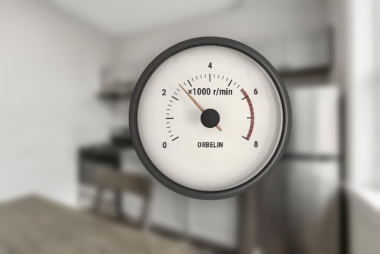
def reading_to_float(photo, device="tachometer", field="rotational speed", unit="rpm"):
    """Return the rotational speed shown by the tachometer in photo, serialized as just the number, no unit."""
2600
